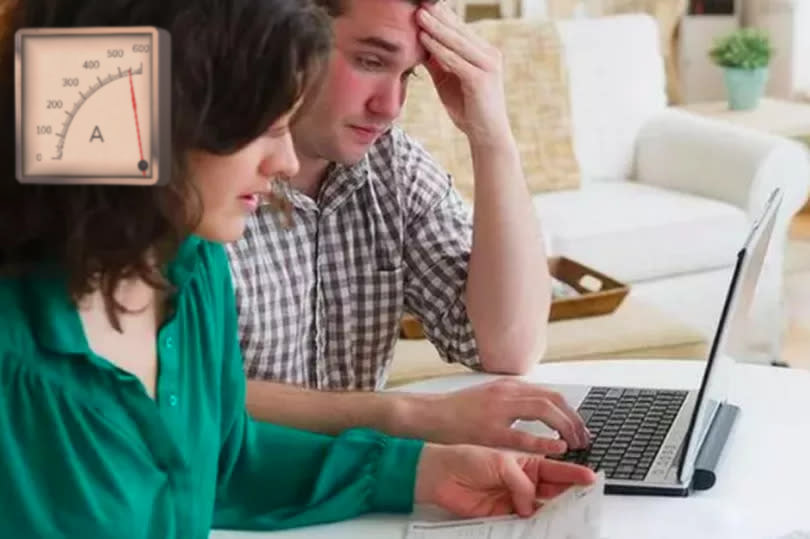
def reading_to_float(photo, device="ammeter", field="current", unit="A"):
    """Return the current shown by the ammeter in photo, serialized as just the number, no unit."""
550
